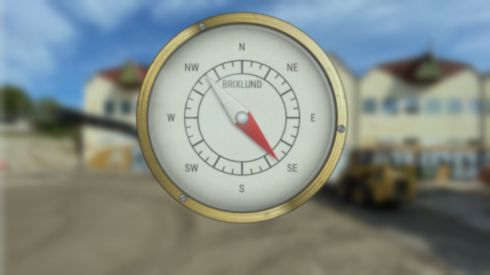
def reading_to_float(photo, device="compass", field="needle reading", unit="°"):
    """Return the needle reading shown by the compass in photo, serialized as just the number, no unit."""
140
